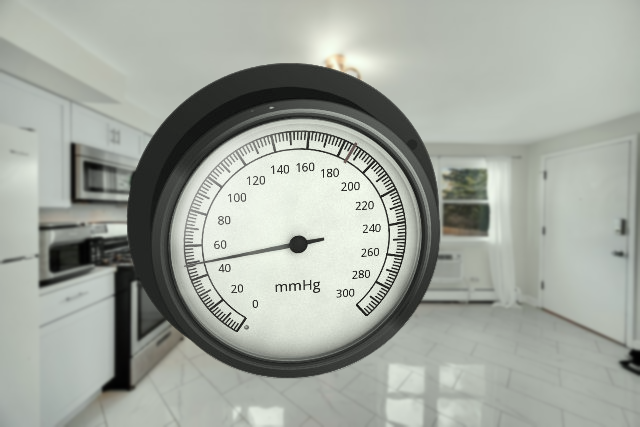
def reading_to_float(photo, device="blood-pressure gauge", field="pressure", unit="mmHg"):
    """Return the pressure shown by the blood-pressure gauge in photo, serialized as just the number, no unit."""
50
